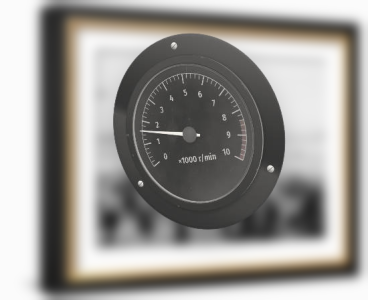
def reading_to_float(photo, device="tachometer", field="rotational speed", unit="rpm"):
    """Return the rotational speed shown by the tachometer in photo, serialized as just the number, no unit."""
1600
